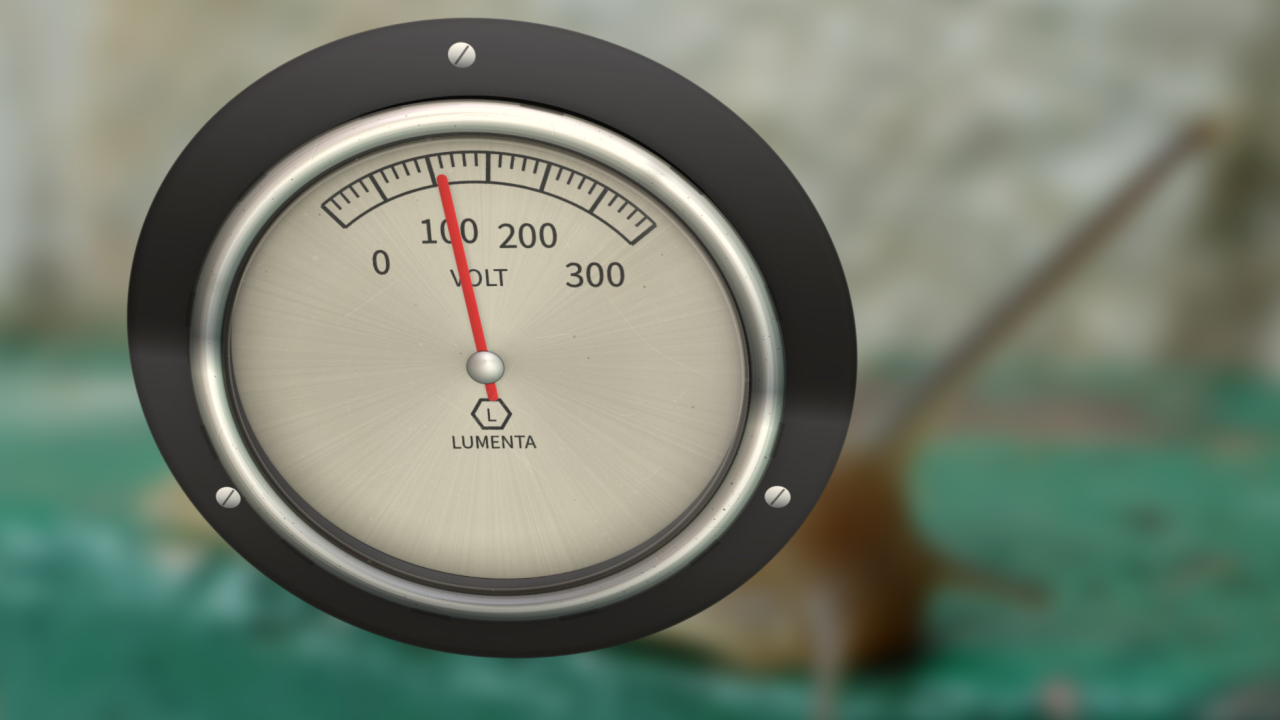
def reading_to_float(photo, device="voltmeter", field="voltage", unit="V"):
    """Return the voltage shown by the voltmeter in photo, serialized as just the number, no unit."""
110
